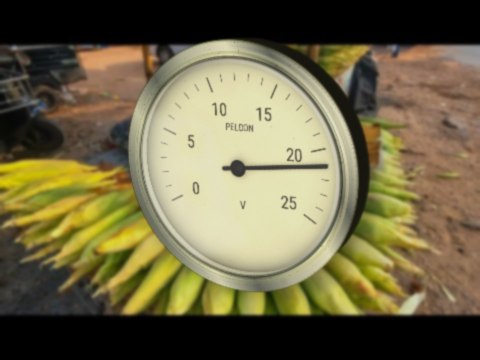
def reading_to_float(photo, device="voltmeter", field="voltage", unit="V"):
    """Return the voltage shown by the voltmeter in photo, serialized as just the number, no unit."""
21
